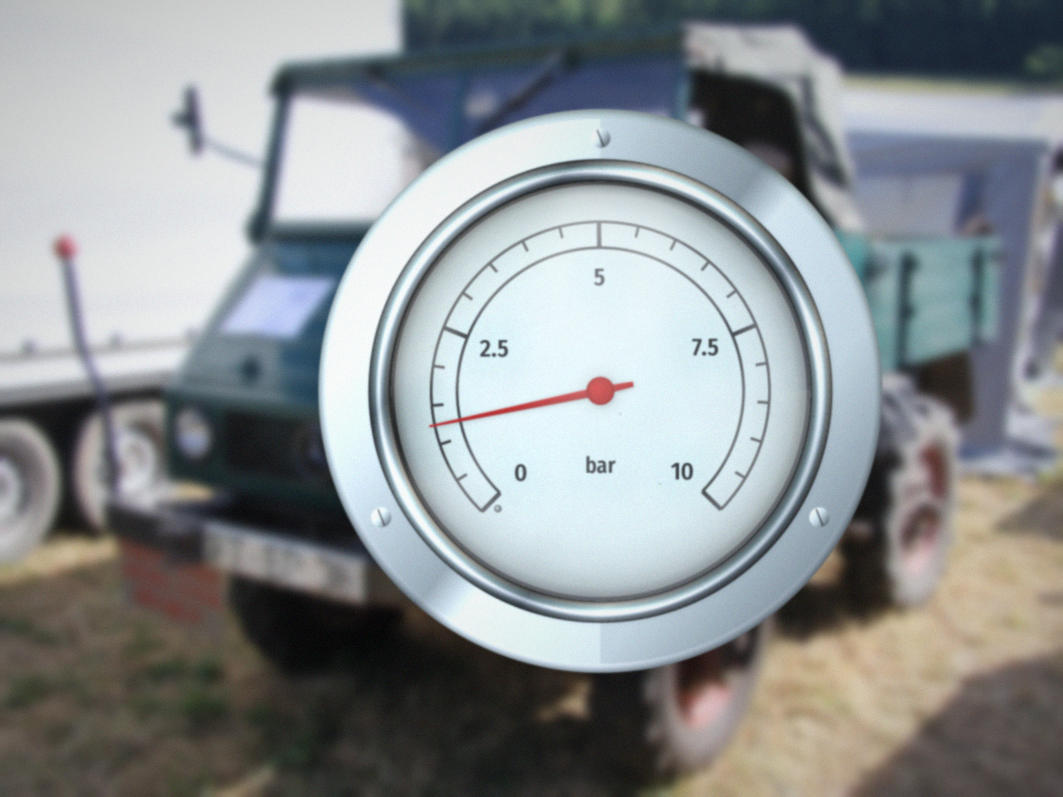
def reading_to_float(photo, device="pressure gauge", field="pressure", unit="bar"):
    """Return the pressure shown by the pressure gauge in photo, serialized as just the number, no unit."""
1.25
